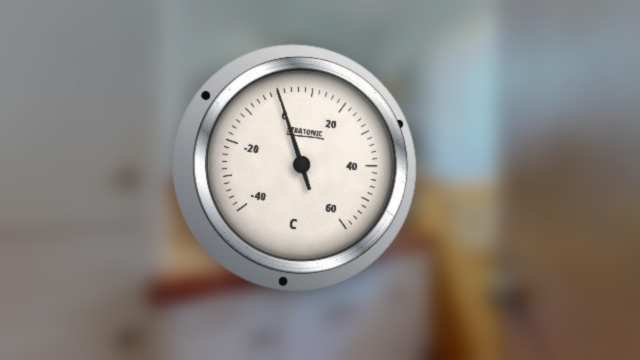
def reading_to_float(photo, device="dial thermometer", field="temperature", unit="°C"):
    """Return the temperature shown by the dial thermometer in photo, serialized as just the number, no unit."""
0
